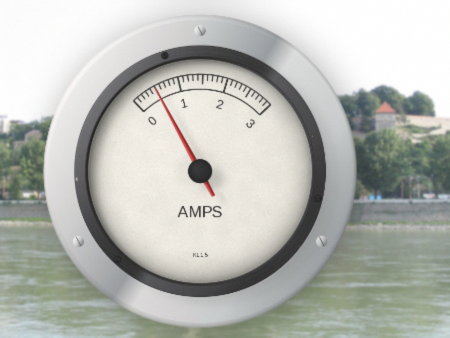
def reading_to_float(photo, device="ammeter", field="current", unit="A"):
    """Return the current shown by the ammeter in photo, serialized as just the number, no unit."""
0.5
